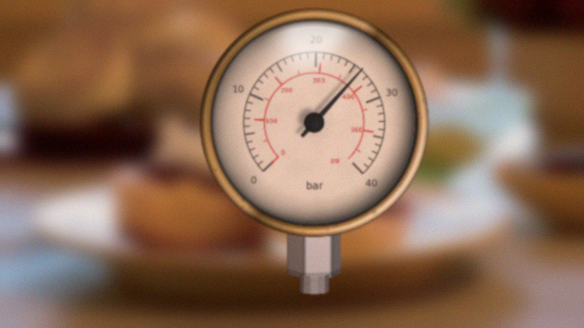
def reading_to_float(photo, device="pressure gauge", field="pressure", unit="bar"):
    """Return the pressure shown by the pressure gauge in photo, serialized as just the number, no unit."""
26
